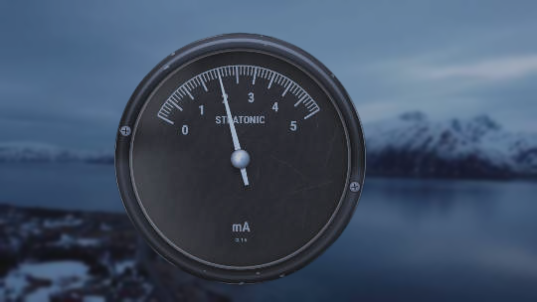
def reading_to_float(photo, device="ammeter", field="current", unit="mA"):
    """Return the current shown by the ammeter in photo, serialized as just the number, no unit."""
2
